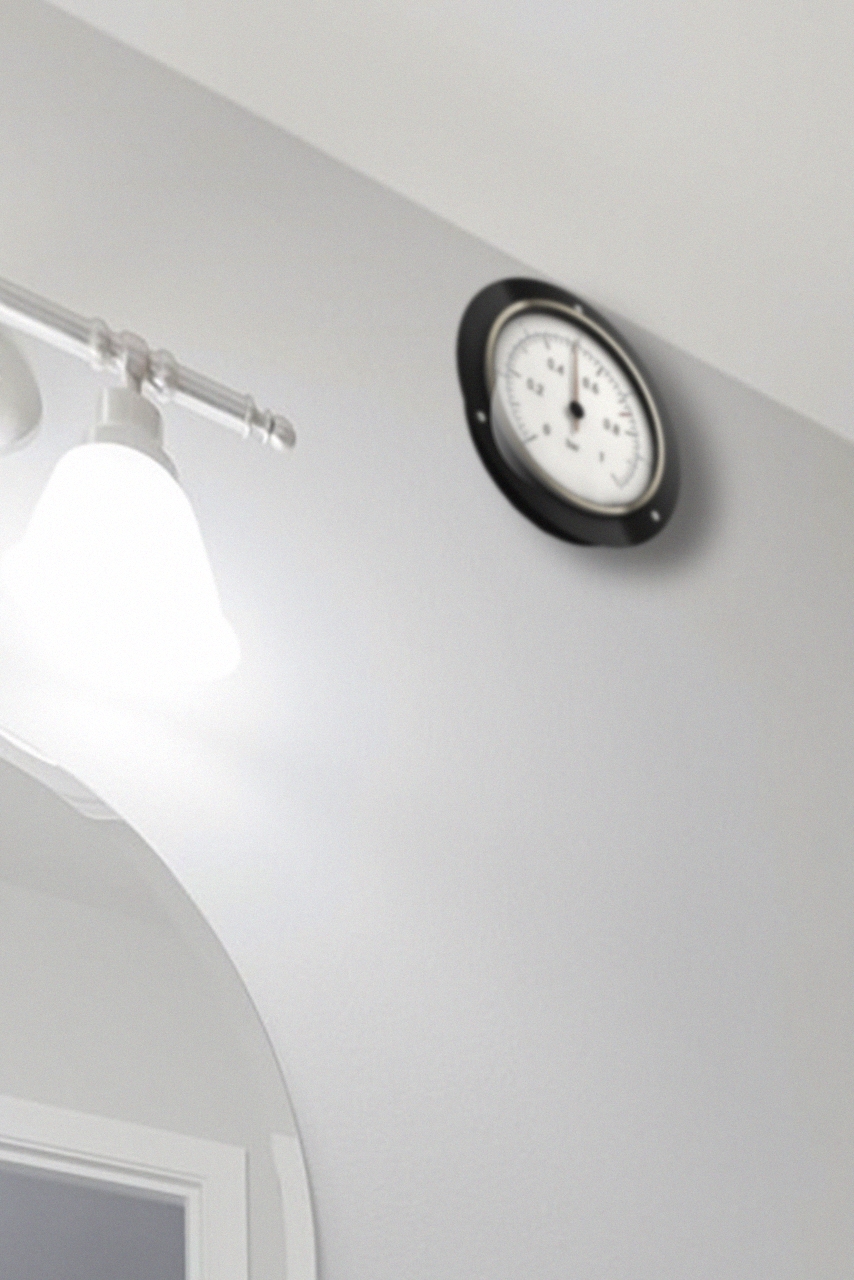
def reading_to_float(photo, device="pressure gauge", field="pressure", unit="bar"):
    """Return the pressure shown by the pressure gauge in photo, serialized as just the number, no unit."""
0.5
